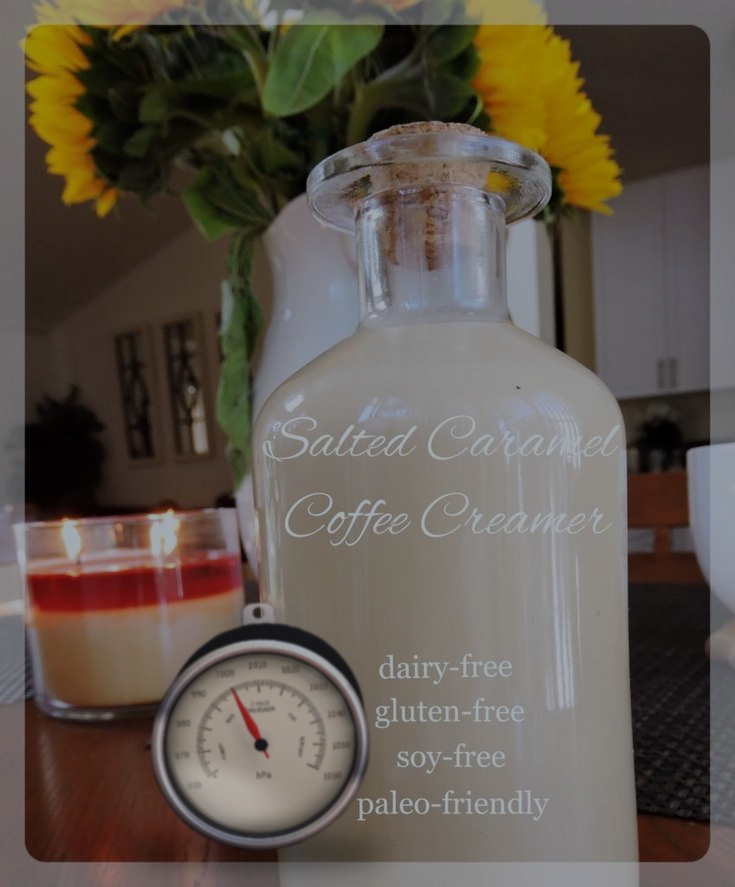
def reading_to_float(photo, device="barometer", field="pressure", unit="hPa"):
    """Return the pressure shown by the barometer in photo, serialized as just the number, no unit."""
1000
